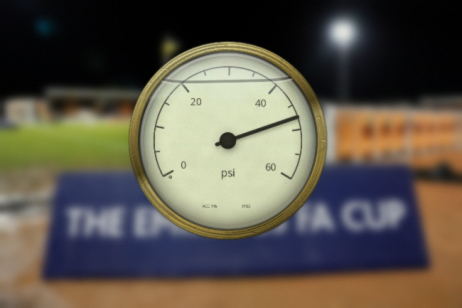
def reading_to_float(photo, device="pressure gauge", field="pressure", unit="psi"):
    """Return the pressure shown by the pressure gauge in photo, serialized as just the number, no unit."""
47.5
